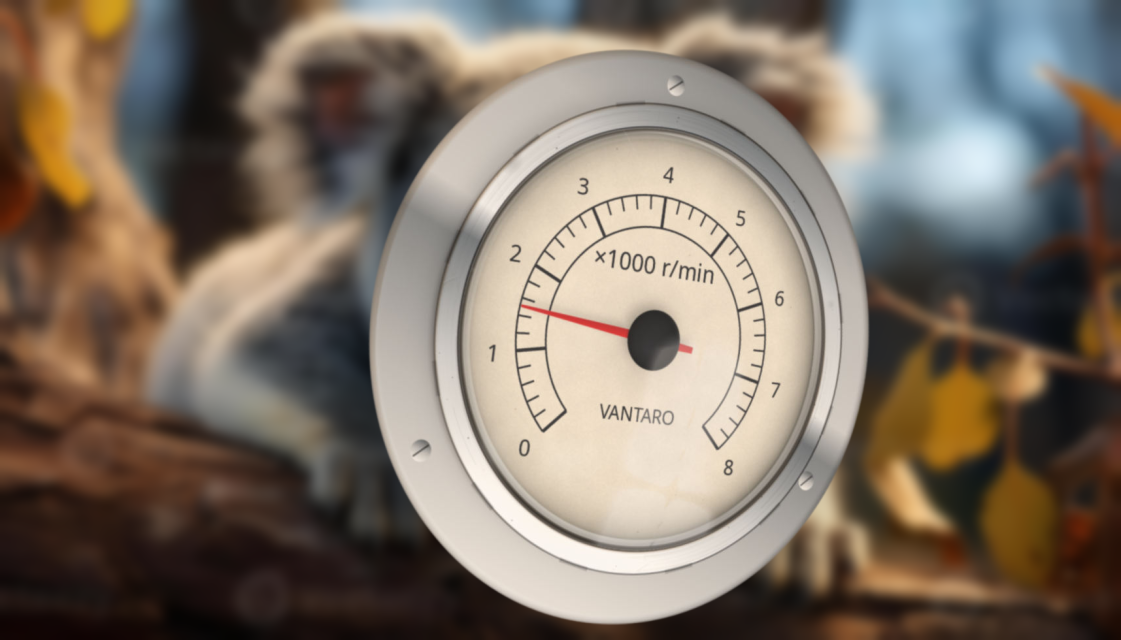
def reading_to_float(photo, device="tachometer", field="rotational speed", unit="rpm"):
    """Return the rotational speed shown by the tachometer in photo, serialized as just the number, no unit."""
1500
